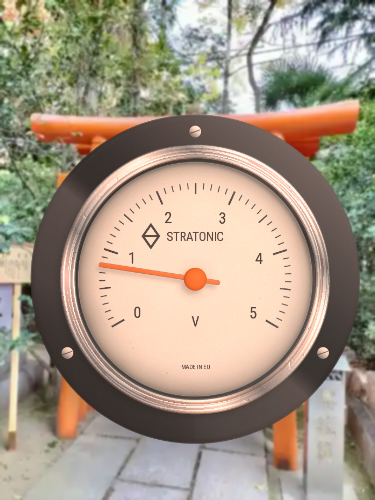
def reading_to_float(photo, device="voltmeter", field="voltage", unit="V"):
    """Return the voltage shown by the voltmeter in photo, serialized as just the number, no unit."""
0.8
